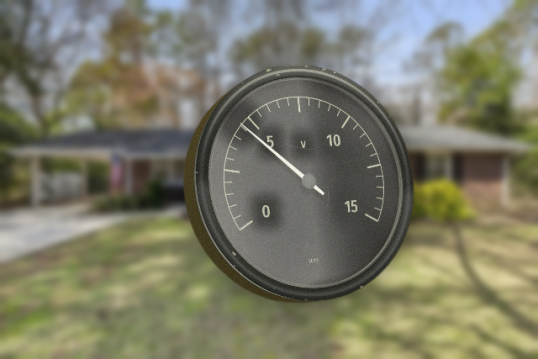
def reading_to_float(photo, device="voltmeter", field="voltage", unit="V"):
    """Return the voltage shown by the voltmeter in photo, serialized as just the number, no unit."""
4.5
